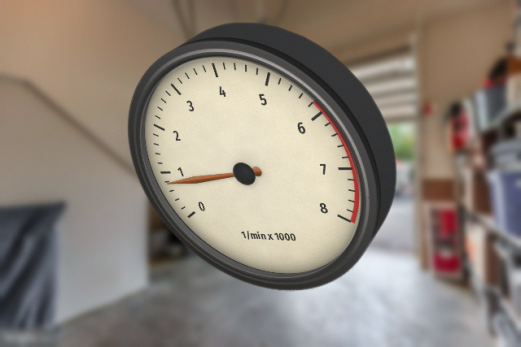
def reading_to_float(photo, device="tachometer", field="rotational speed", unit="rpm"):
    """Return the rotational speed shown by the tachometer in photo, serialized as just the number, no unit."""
800
